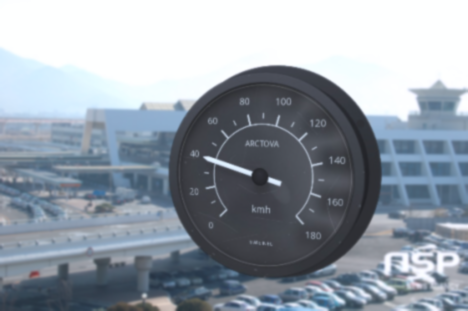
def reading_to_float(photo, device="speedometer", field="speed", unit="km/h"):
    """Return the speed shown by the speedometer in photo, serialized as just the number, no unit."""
40
